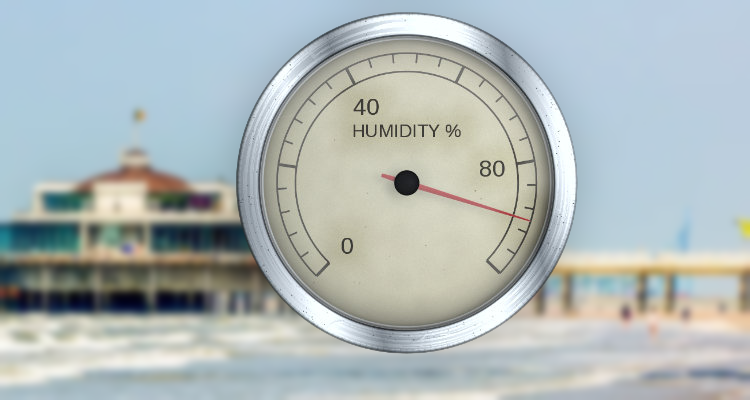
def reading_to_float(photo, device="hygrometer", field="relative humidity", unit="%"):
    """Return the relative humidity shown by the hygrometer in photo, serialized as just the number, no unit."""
90
